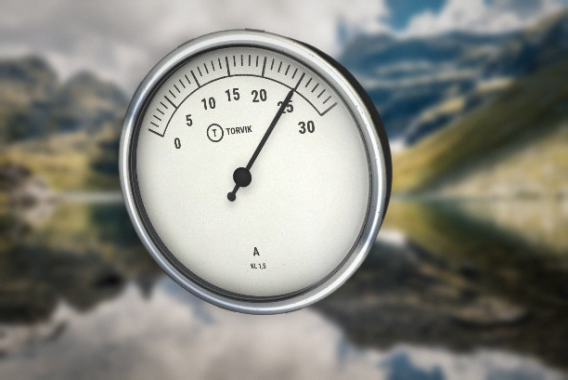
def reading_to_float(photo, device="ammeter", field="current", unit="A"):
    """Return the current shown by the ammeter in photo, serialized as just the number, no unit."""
25
